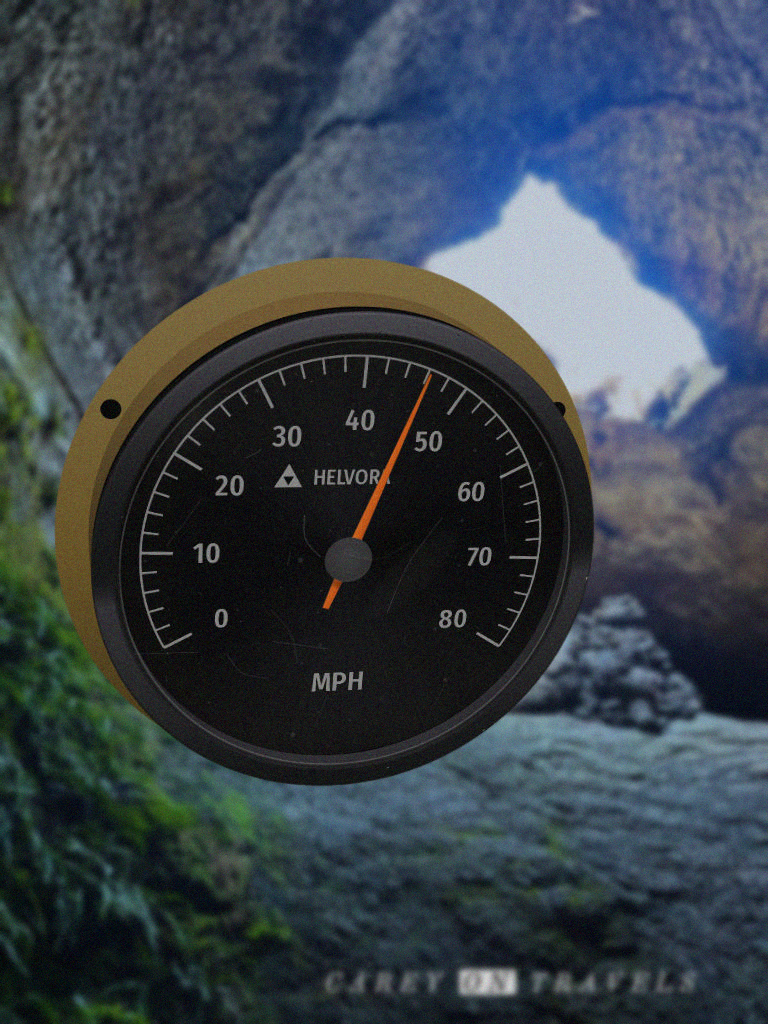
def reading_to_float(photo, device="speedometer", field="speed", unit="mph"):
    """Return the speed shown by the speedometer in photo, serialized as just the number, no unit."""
46
